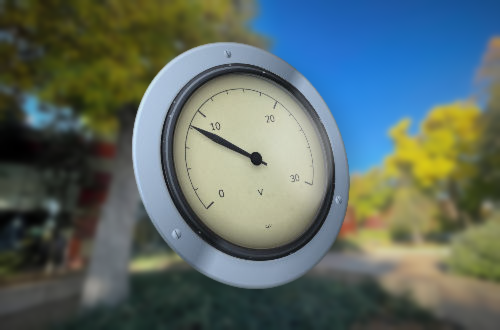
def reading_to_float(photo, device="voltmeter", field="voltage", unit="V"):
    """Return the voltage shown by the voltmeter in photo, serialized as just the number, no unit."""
8
